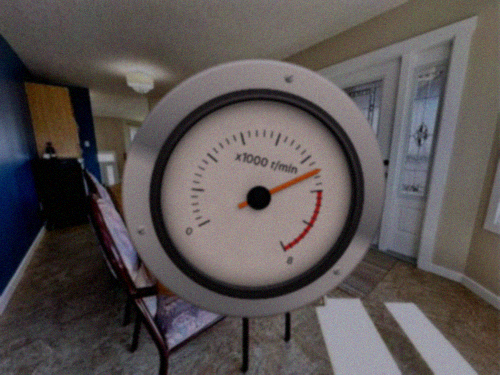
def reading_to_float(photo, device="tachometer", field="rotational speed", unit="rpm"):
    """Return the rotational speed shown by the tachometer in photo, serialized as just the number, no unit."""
5400
